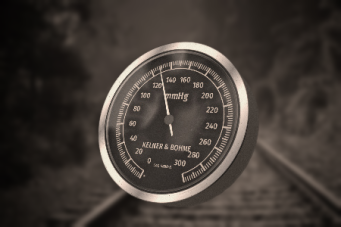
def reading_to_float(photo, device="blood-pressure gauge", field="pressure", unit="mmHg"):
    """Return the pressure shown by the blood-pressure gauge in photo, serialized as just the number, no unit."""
130
